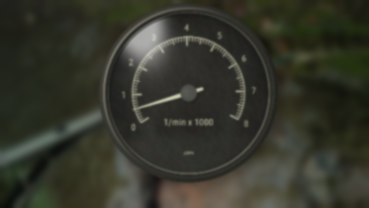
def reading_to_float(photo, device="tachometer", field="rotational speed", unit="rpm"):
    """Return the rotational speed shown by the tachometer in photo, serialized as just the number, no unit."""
500
